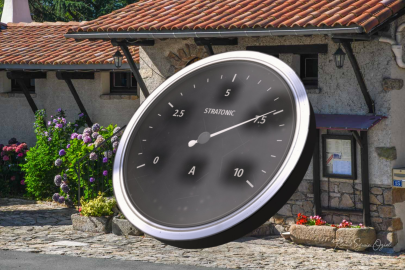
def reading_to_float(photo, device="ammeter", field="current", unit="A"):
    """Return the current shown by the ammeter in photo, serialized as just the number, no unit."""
7.5
